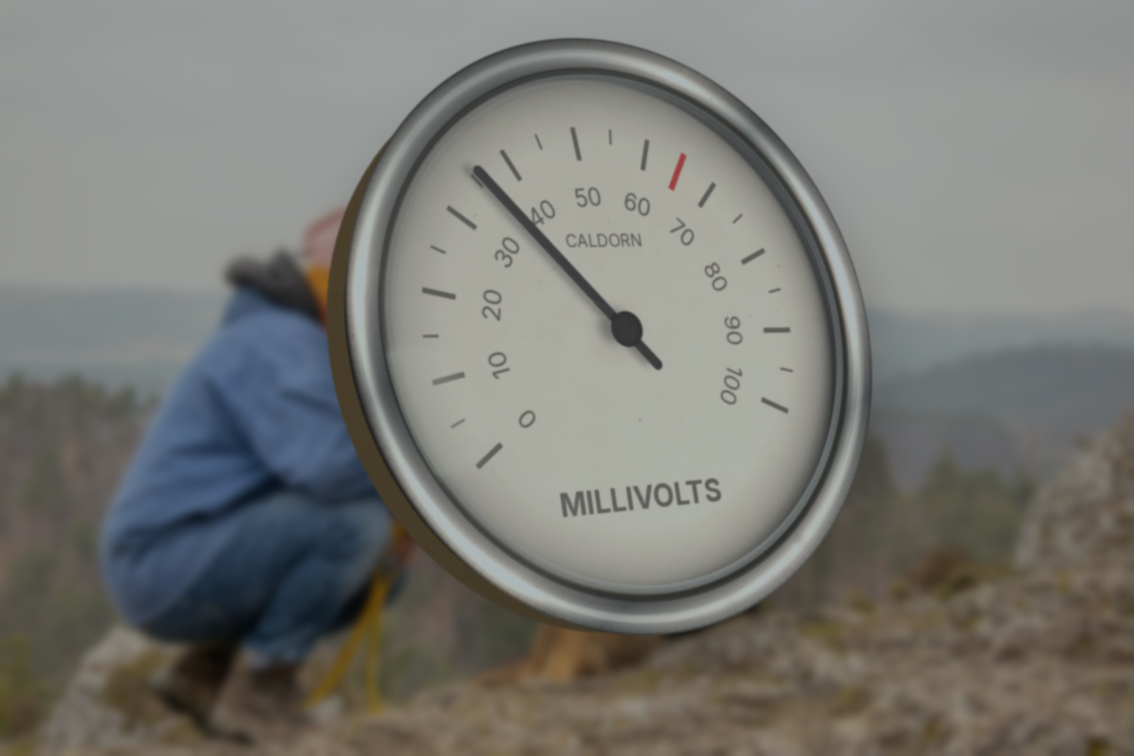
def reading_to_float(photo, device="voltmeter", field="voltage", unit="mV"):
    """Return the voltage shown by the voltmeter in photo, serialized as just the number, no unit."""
35
